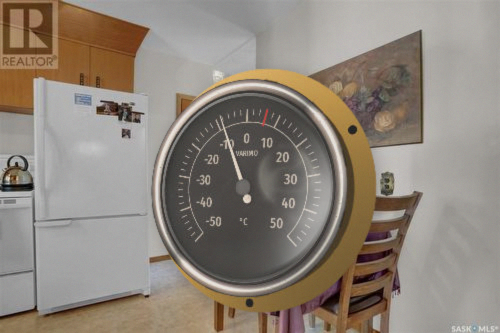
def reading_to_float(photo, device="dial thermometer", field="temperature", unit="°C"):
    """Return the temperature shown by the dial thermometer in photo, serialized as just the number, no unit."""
-8
